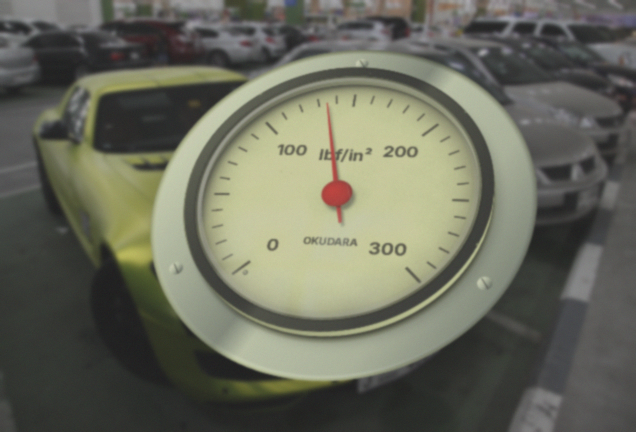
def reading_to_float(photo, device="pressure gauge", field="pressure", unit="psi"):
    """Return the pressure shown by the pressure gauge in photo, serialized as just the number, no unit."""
135
